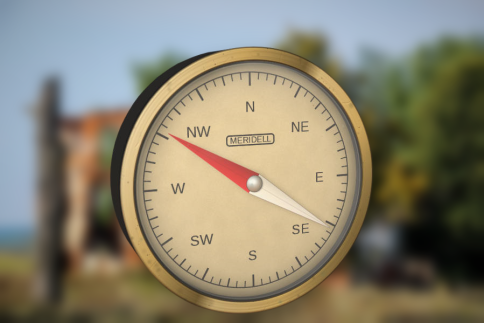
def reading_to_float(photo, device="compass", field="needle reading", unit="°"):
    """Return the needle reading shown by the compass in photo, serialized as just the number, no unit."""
302.5
